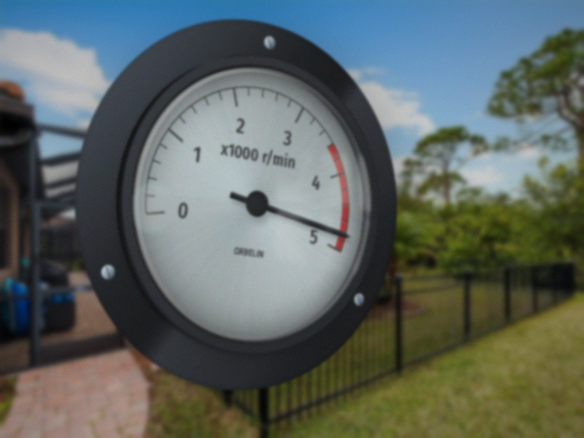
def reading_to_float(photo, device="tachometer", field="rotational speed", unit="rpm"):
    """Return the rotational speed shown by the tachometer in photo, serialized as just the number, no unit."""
4800
